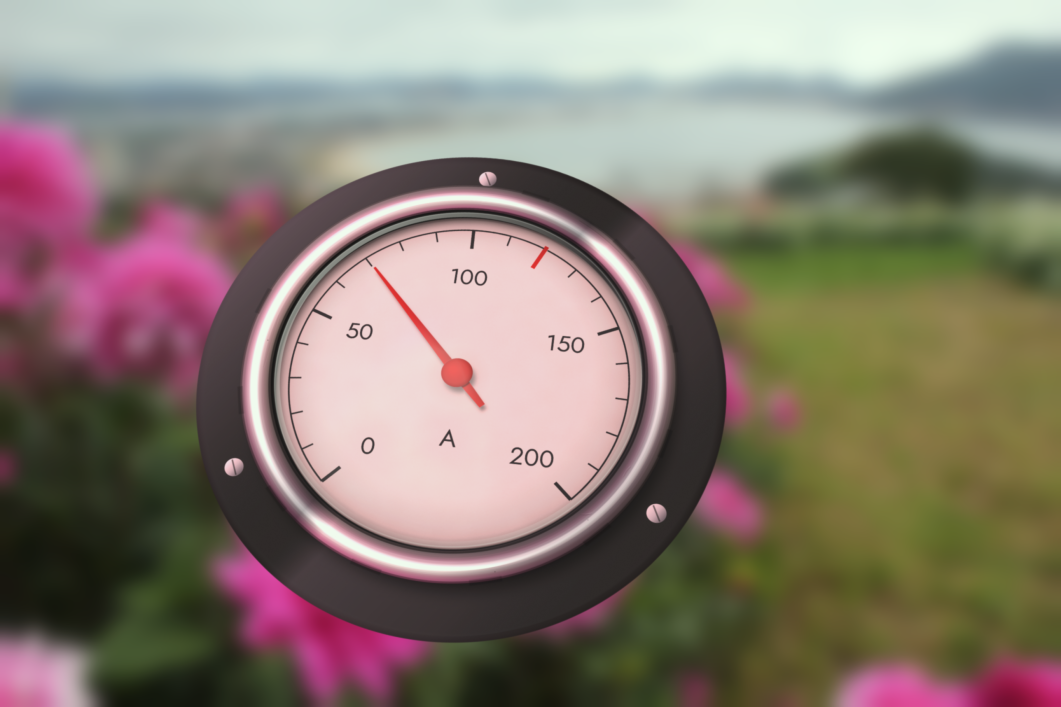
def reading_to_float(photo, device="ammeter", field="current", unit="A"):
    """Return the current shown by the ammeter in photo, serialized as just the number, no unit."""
70
